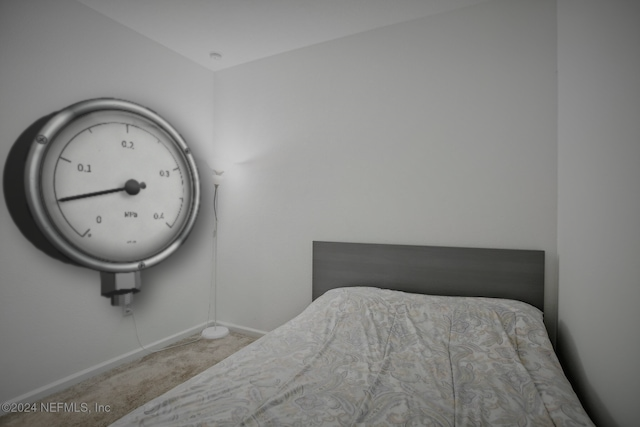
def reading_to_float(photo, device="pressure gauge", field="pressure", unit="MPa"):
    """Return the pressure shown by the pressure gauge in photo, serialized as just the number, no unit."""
0.05
